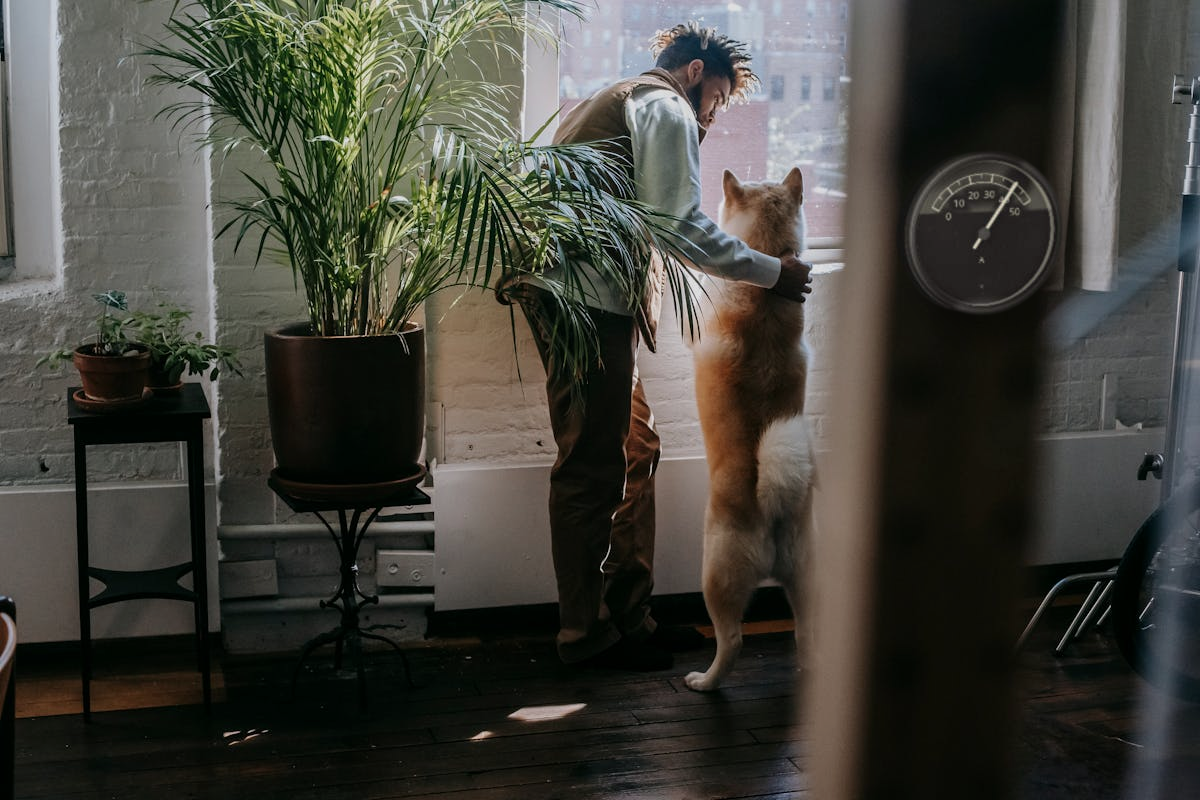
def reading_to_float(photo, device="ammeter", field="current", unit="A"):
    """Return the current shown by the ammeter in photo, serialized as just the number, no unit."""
40
